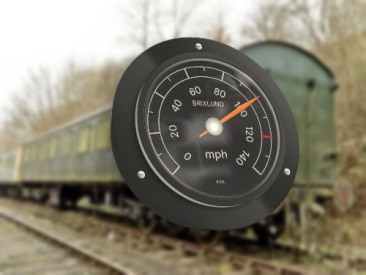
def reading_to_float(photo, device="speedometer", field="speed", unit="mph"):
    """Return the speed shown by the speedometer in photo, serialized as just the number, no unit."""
100
